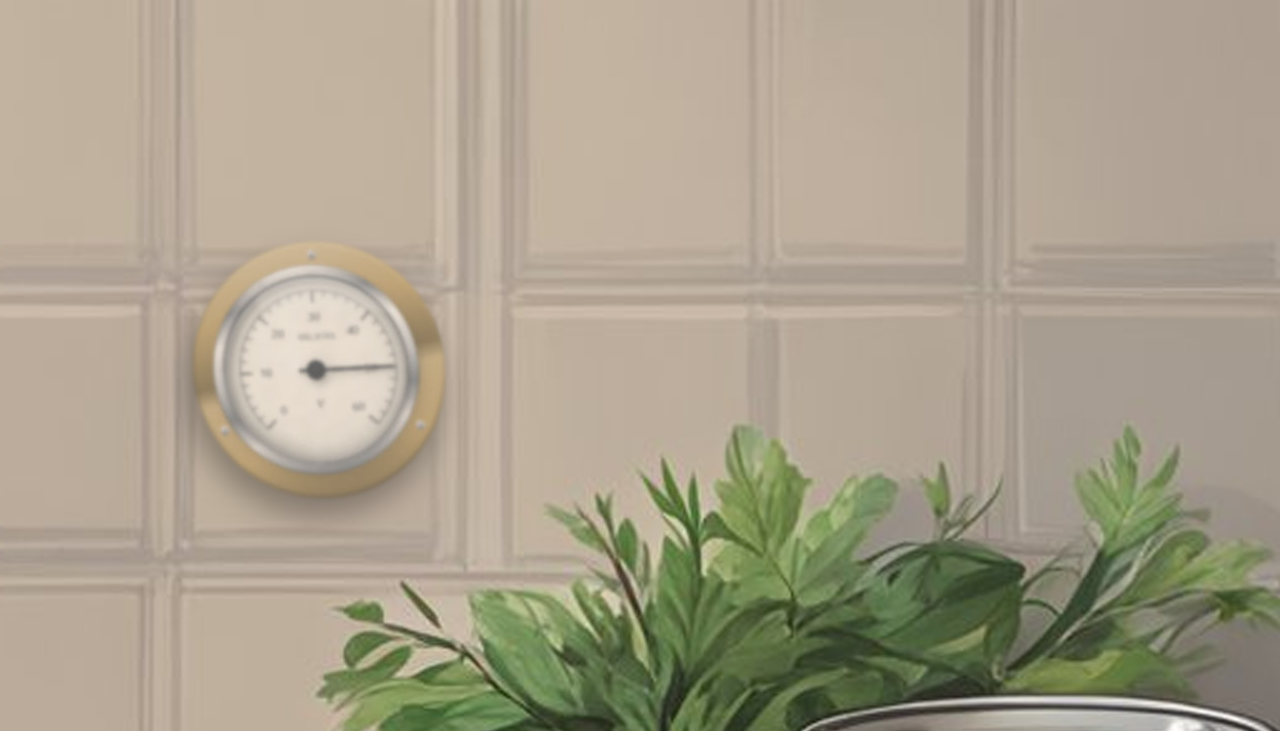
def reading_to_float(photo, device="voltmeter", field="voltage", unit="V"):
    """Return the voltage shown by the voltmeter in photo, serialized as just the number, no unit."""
50
